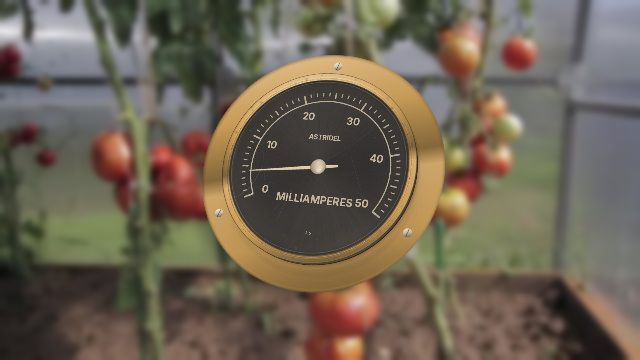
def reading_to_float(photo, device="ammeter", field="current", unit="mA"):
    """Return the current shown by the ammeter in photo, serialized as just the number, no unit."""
4
